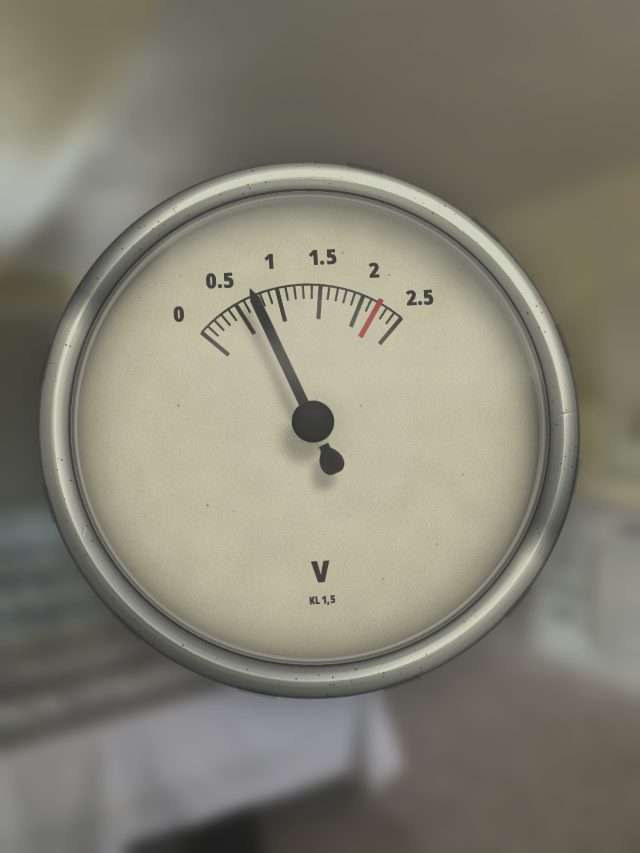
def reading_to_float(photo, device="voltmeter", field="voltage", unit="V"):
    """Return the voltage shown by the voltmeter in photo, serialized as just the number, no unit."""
0.7
